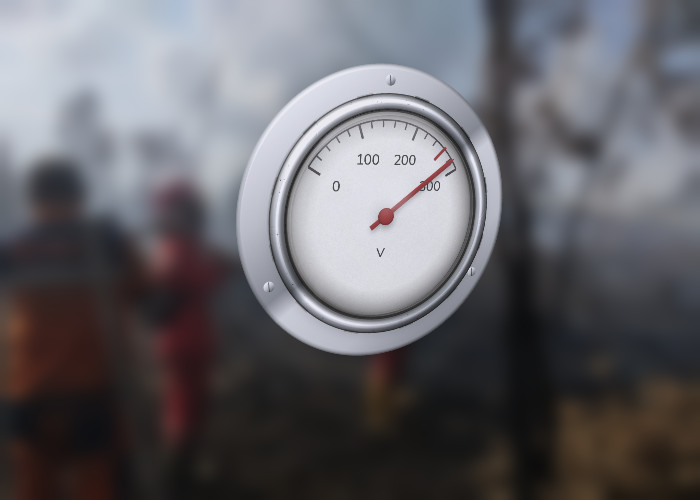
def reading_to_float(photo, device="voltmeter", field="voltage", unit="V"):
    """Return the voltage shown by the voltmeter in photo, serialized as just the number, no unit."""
280
